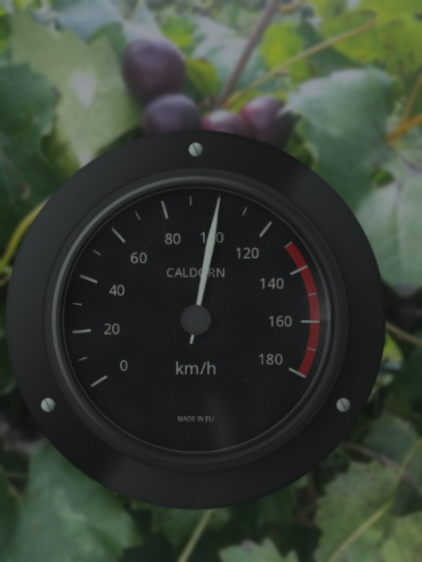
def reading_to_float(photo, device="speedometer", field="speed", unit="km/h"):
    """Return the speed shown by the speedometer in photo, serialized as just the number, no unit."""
100
